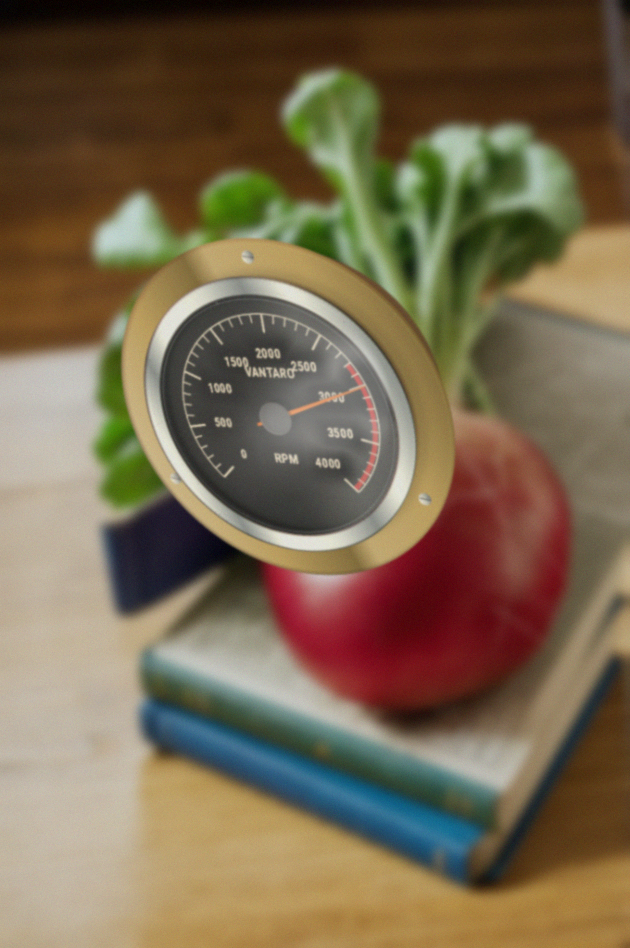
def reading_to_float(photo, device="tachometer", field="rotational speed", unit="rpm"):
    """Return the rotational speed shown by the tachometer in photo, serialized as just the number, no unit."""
3000
